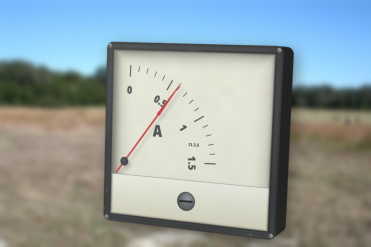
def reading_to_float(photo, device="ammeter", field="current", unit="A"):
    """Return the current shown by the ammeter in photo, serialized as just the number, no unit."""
0.6
